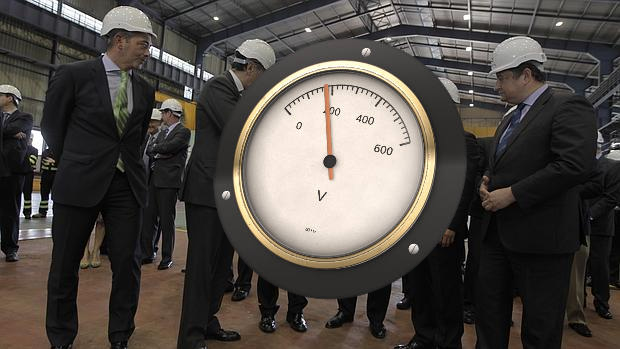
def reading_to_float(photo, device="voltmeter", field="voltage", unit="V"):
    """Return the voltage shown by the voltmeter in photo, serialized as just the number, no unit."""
180
